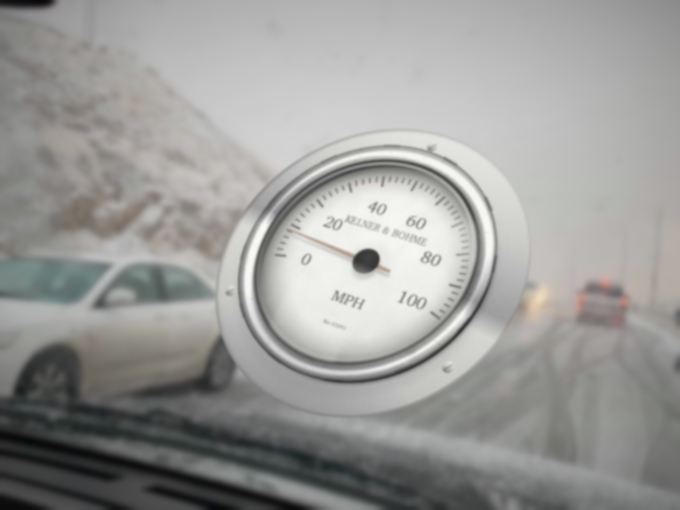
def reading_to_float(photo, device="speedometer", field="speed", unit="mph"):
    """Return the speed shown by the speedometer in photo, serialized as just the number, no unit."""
8
